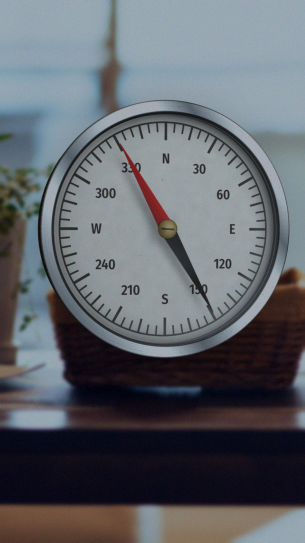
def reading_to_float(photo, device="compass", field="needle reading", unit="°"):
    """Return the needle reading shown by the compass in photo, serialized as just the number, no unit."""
330
